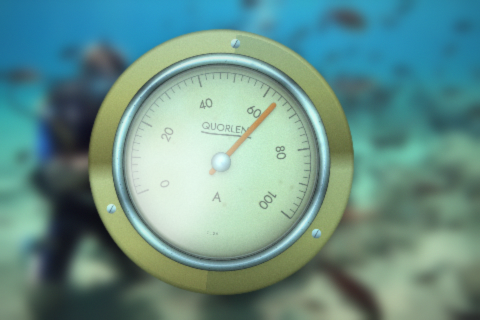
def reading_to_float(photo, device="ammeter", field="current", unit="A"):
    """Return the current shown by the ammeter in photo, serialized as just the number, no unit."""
64
